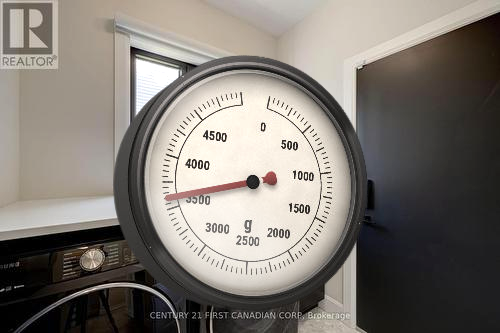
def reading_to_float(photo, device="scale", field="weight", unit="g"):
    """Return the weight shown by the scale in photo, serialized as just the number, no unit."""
3600
